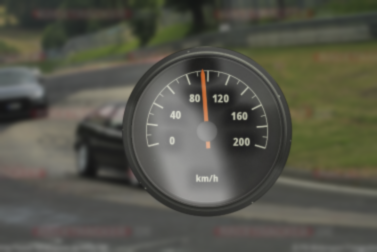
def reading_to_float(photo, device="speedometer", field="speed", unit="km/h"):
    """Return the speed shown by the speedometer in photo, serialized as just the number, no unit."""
95
